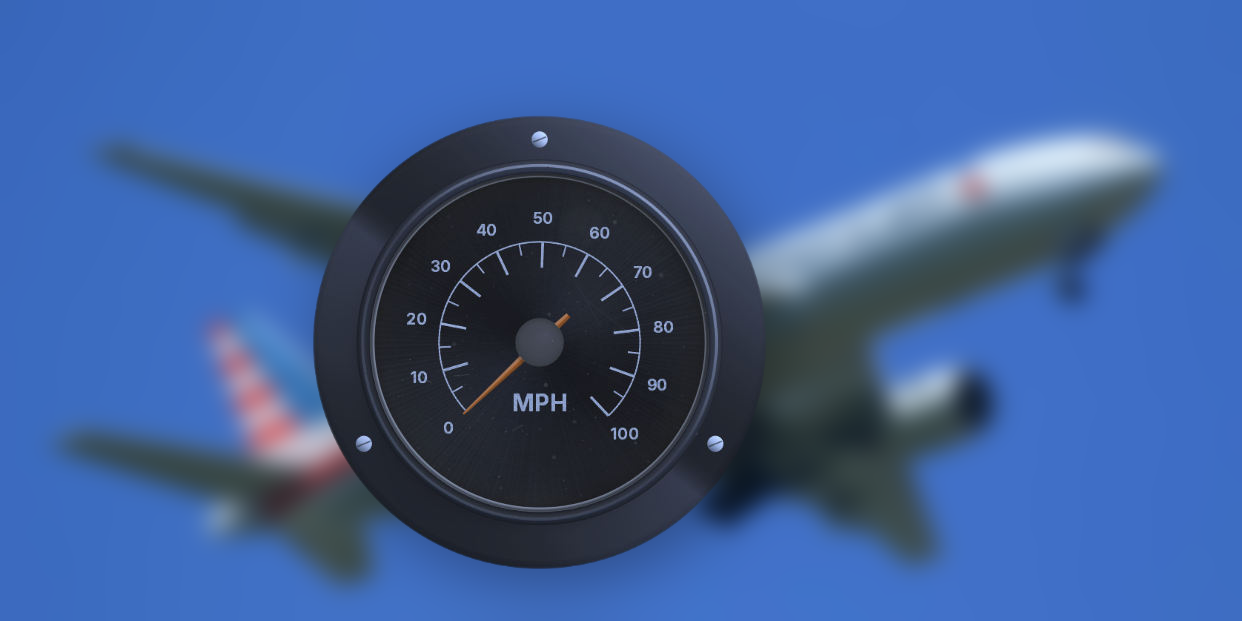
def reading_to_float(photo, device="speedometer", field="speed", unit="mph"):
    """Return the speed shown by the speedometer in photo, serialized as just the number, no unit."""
0
